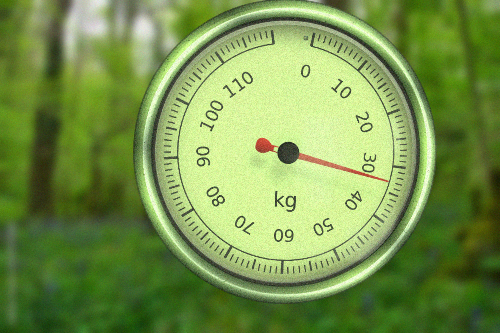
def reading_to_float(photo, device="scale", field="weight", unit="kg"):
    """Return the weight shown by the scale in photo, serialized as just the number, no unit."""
33
